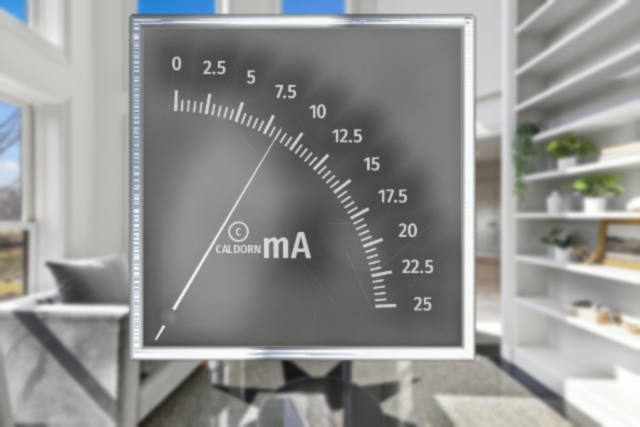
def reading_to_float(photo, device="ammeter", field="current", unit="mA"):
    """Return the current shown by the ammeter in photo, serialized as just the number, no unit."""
8.5
